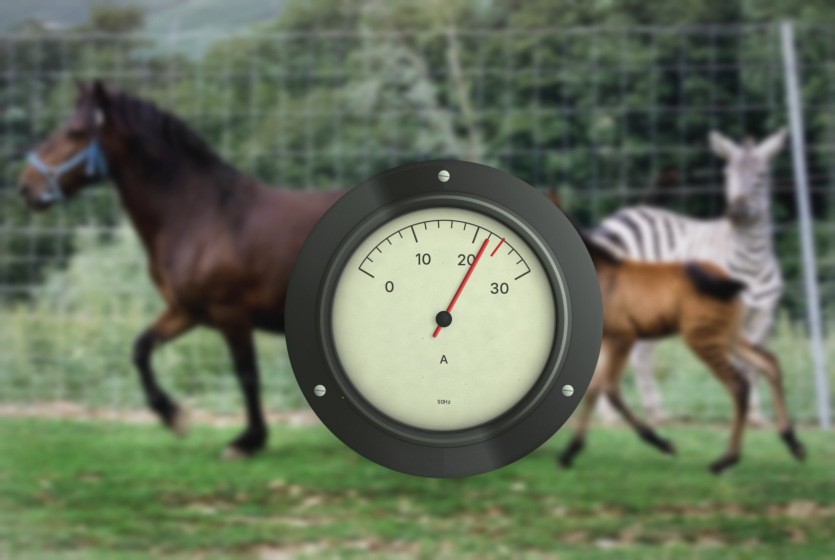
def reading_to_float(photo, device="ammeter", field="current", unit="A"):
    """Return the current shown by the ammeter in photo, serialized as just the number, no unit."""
22
